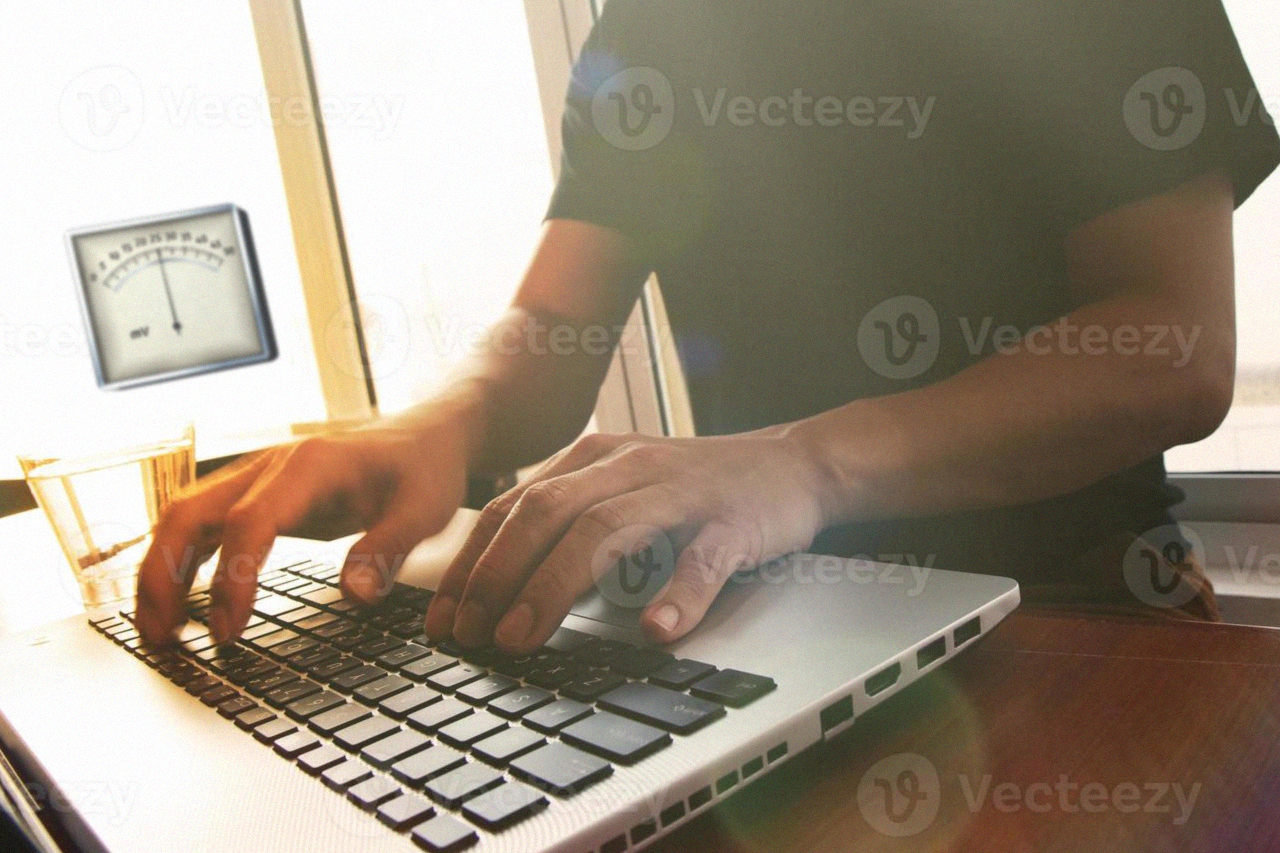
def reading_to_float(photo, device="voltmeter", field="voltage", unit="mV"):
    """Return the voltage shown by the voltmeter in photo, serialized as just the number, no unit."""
25
